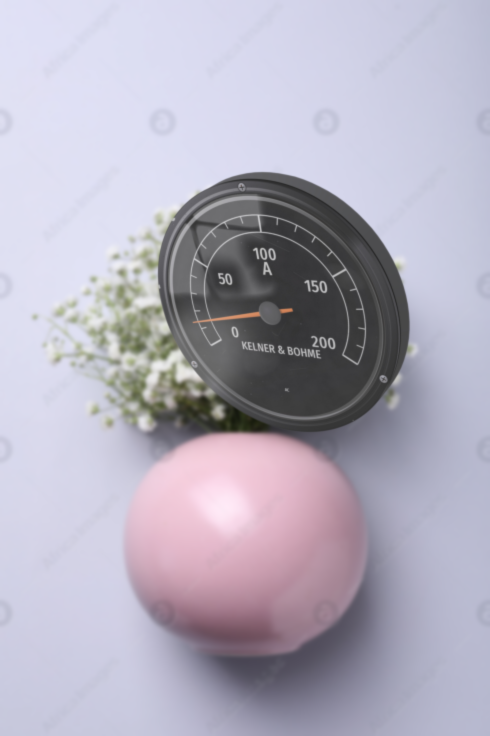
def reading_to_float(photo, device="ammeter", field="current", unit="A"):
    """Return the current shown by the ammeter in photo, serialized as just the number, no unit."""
15
